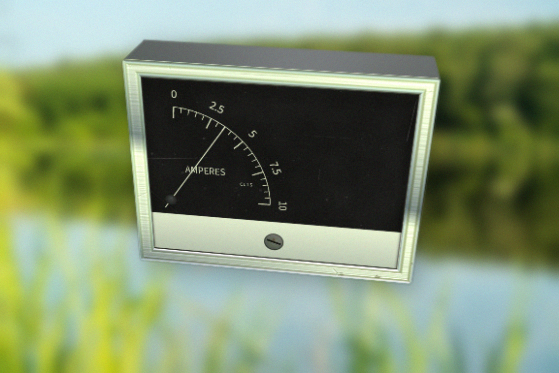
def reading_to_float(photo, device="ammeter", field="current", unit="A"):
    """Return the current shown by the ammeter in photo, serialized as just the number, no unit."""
3.5
